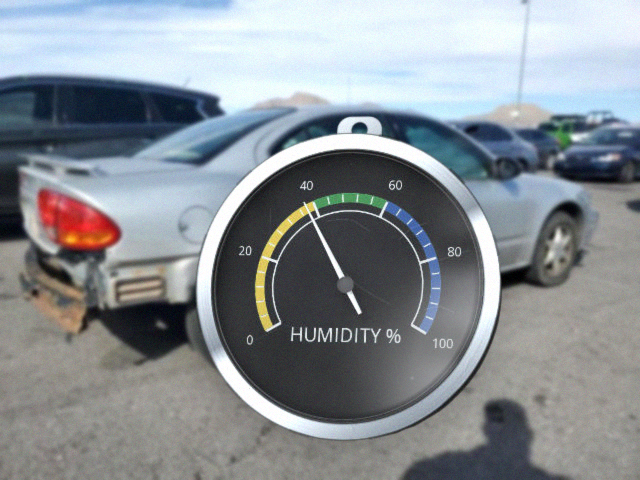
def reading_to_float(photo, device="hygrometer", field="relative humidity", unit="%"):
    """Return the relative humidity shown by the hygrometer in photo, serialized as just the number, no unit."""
38
